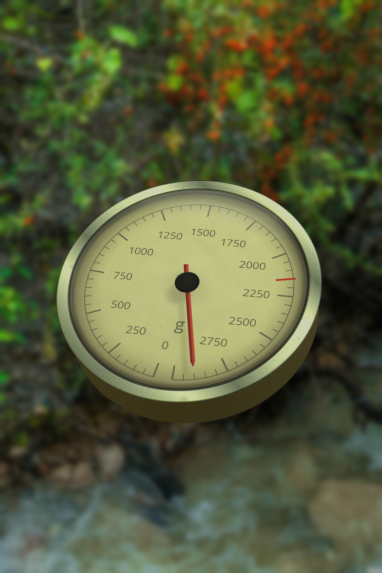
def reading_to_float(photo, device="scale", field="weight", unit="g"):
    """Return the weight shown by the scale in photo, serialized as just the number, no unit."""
2900
